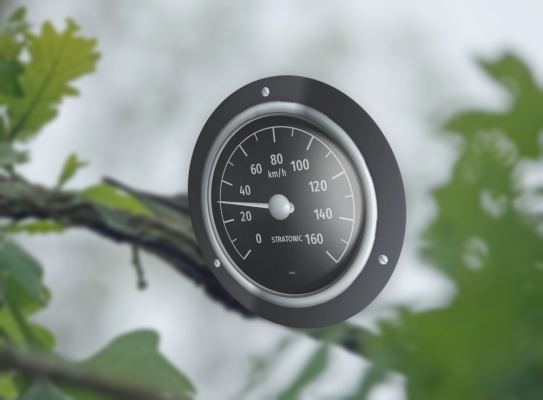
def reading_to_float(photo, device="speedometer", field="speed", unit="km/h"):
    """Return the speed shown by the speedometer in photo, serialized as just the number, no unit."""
30
